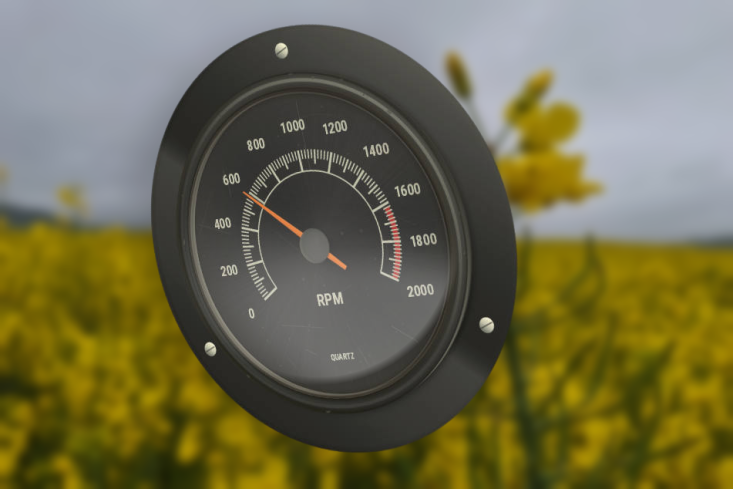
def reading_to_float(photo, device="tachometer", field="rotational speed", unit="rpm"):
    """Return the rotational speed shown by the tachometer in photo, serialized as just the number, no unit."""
600
